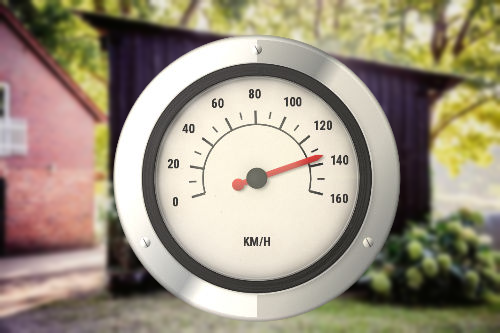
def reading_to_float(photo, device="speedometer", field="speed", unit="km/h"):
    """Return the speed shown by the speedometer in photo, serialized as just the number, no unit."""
135
